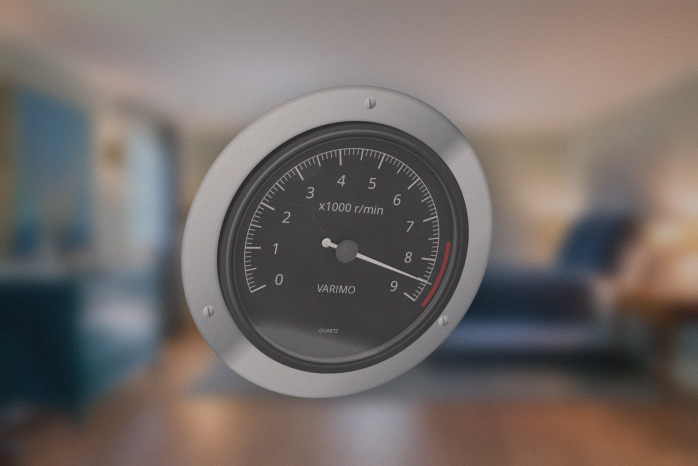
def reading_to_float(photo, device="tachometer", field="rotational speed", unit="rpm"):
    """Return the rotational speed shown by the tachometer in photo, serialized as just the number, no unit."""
8500
